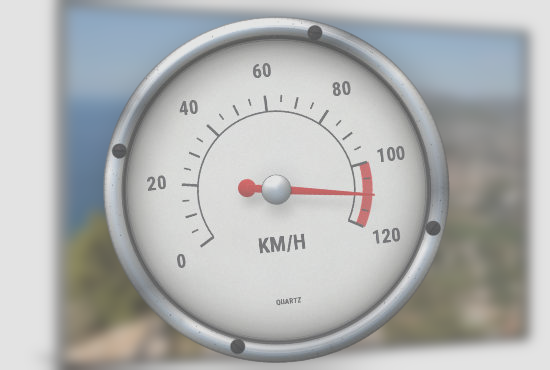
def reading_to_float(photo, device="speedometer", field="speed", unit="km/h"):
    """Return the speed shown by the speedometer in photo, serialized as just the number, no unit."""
110
